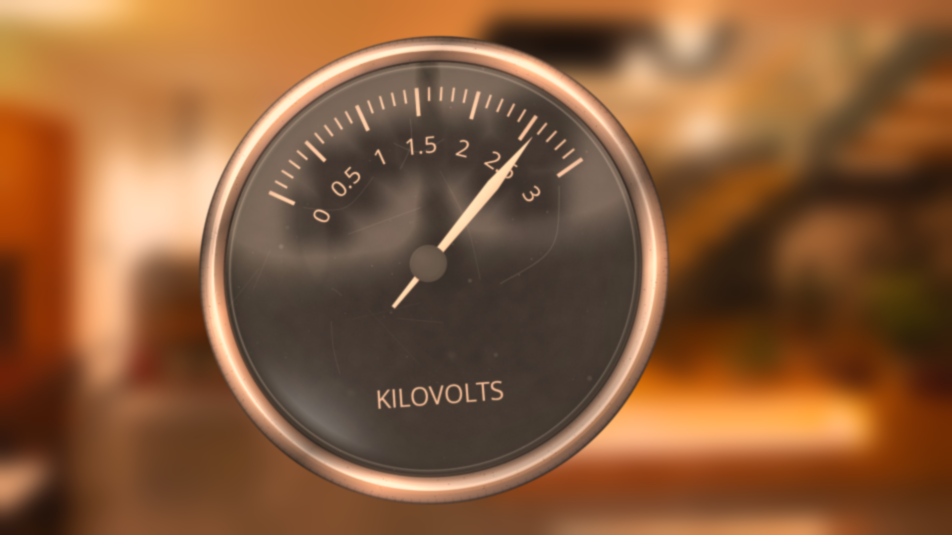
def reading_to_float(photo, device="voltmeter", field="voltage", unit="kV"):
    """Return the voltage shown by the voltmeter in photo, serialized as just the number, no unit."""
2.6
